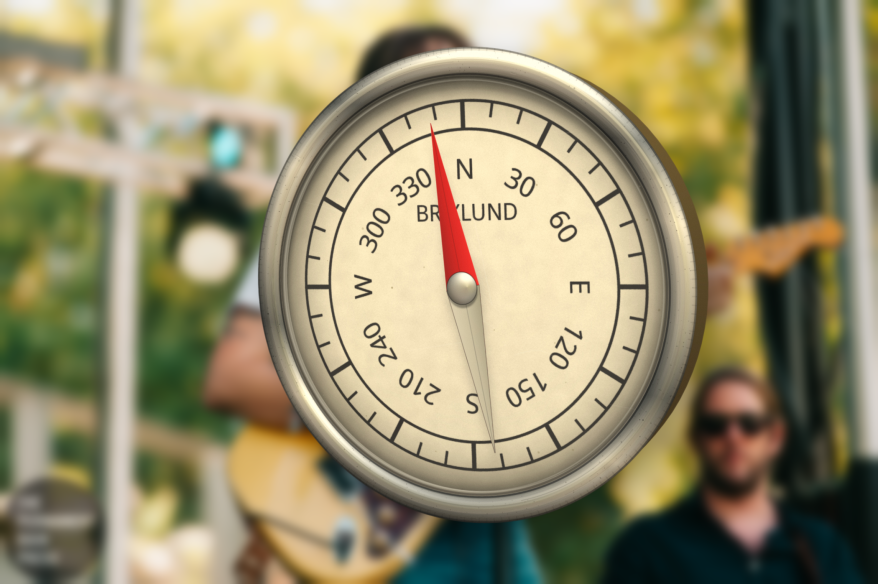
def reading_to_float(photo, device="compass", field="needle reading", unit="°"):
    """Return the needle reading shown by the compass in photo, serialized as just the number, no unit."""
350
